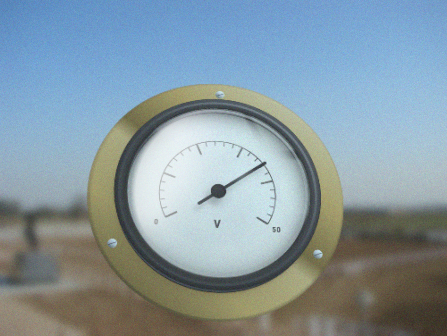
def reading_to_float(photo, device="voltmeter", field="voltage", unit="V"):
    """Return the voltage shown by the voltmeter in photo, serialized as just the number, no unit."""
36
